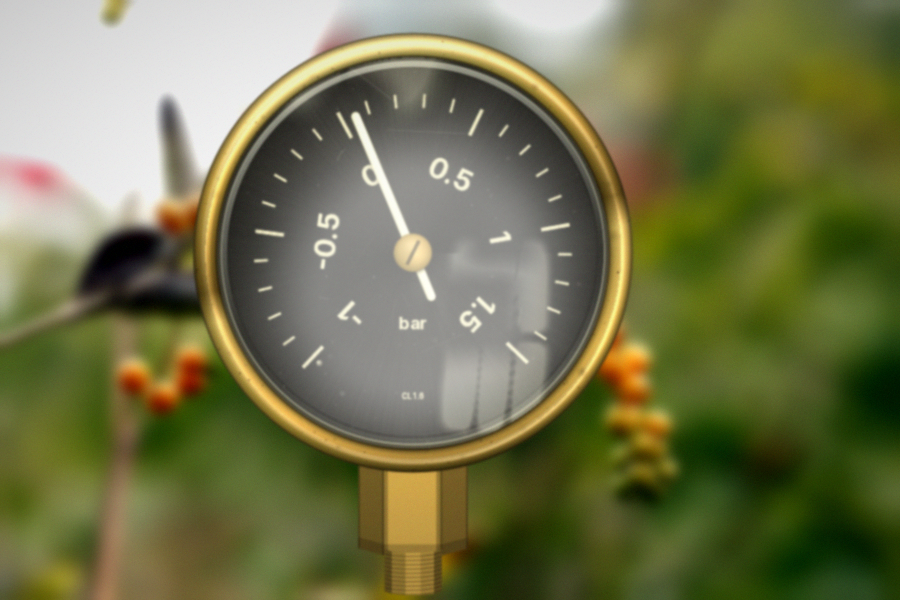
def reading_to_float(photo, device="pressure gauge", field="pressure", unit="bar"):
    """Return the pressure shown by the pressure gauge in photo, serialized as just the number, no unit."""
0.05
